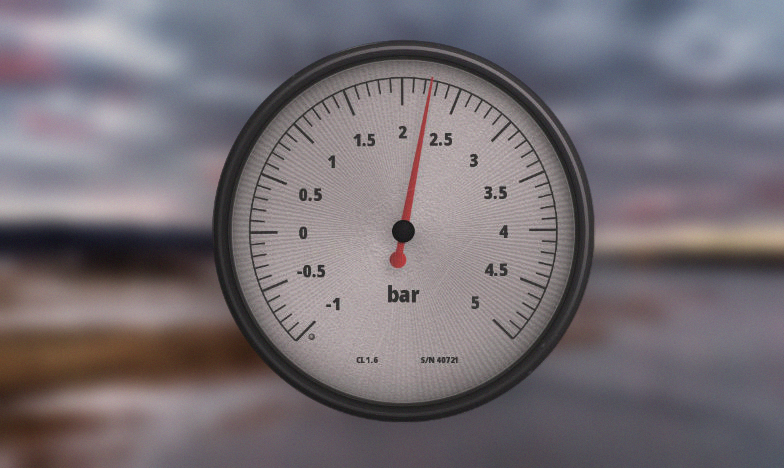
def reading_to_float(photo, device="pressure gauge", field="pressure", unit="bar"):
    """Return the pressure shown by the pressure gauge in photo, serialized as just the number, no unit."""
2.25
